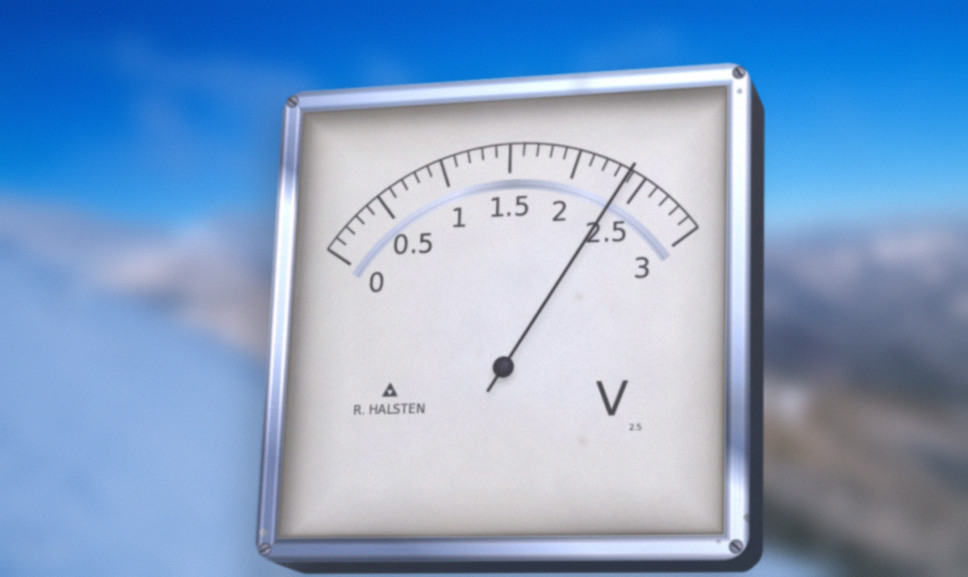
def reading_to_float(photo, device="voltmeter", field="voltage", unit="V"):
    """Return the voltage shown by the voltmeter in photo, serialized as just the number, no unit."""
2.4
